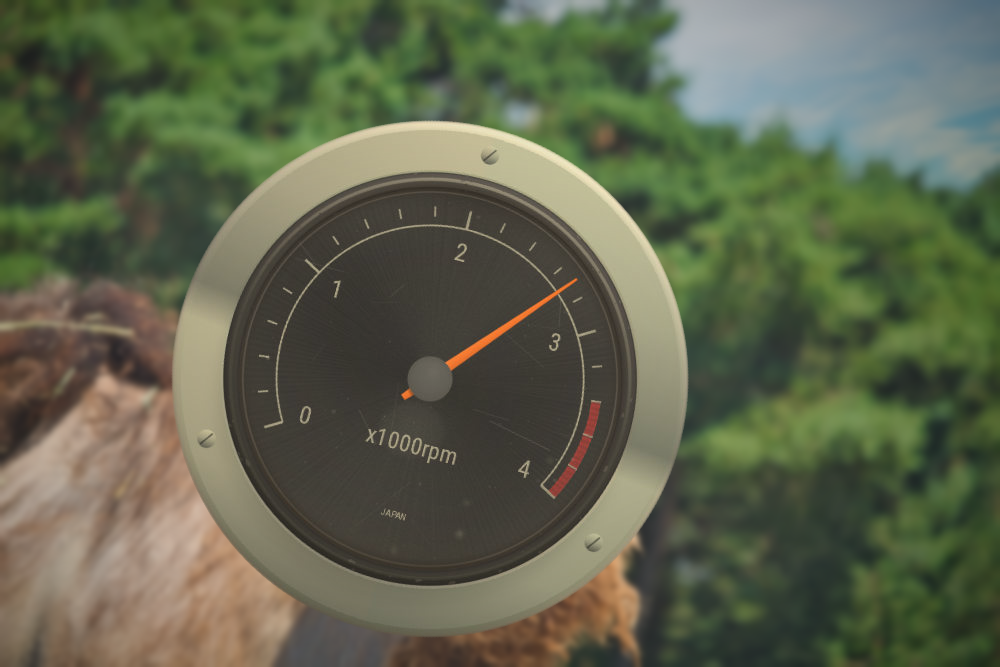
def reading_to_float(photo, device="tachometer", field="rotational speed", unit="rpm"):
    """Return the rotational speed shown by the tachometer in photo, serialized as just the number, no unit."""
2700
